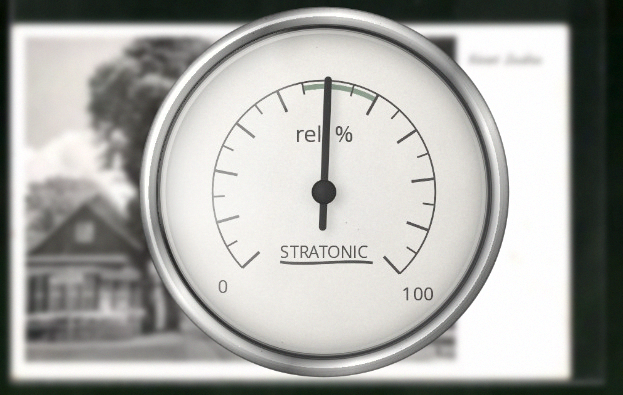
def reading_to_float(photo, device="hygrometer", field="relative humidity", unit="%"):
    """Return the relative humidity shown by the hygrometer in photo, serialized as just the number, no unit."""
50
